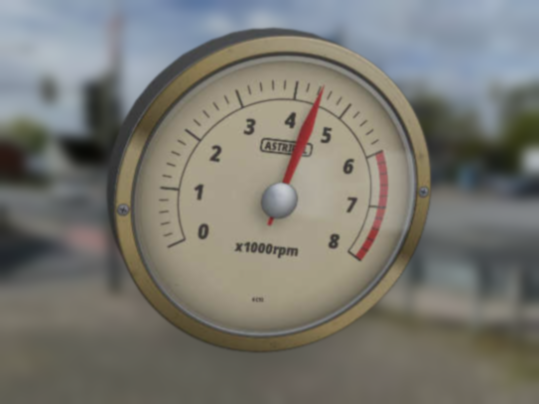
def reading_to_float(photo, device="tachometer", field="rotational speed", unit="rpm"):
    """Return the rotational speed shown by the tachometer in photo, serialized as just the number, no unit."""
4400
